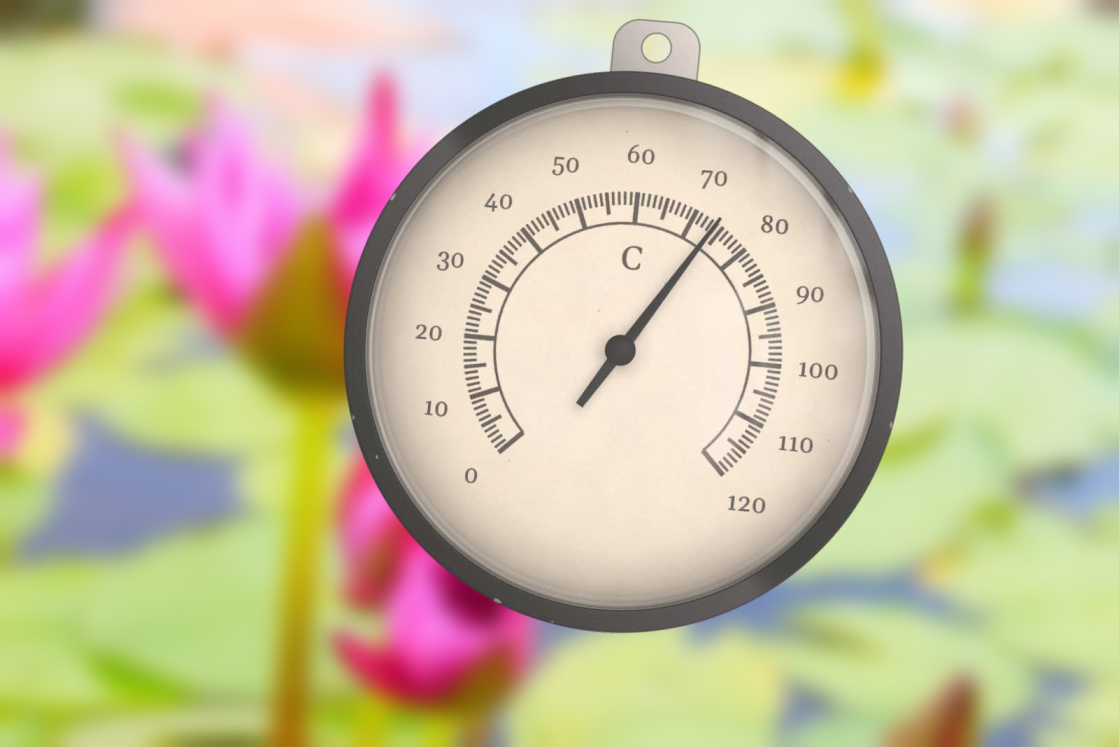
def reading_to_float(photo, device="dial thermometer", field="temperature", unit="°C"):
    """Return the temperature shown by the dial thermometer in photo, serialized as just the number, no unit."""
74
